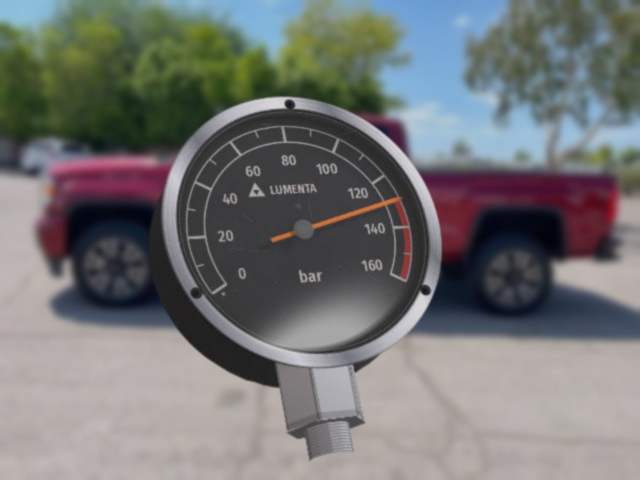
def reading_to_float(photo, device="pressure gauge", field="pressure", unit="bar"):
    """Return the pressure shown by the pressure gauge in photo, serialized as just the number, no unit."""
130
